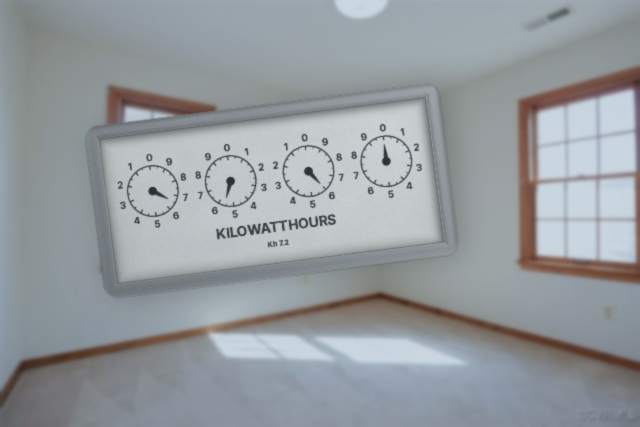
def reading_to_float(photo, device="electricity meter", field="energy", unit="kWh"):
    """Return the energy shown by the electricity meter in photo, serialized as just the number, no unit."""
6560
